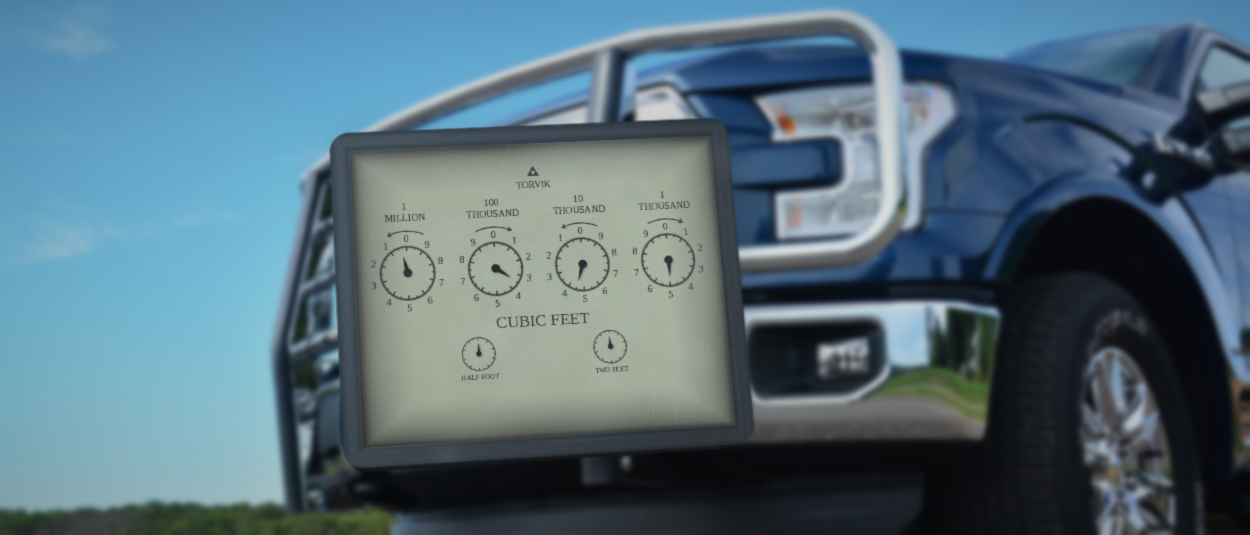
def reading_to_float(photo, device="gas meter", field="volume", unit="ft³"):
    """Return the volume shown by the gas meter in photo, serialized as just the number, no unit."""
34500
